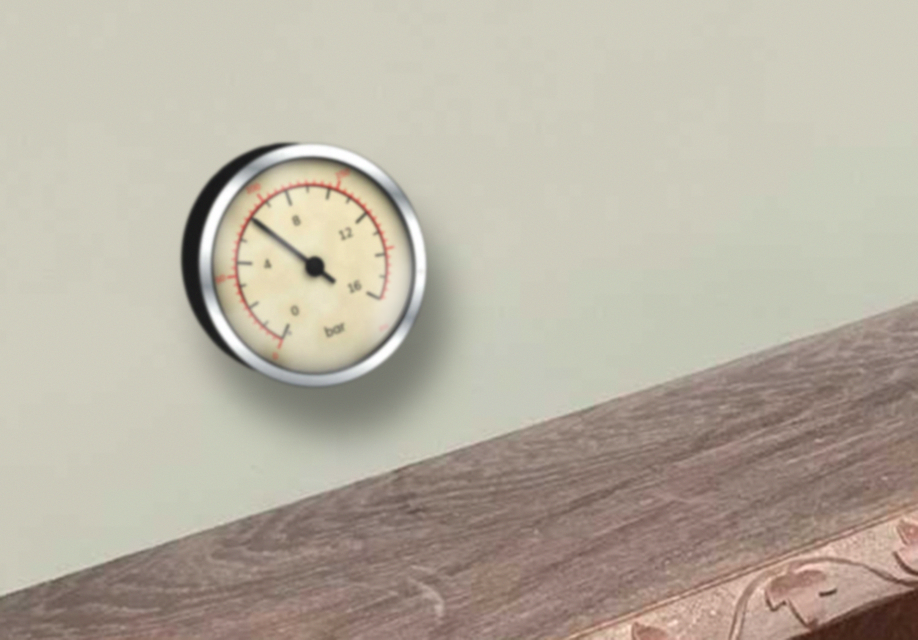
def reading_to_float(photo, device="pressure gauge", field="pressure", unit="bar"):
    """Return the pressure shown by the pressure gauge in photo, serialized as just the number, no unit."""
6
